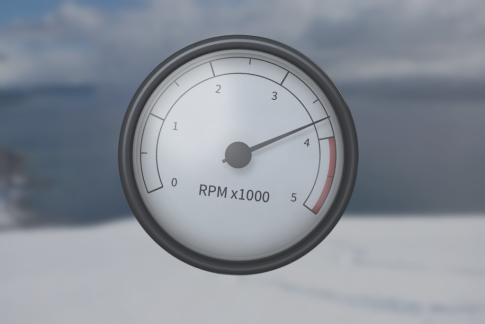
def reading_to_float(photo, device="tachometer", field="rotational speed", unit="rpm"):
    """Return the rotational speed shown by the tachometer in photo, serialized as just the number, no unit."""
3750
